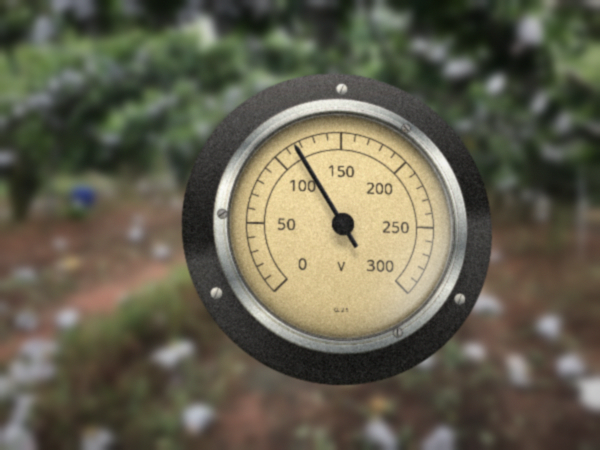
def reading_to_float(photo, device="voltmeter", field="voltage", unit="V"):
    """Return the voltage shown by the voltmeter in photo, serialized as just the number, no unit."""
115
